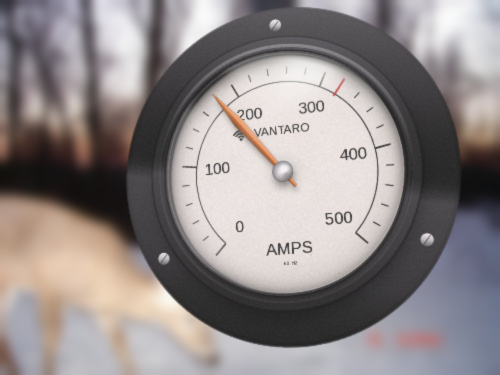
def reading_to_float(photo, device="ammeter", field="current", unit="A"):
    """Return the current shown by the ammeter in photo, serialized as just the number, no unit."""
180
